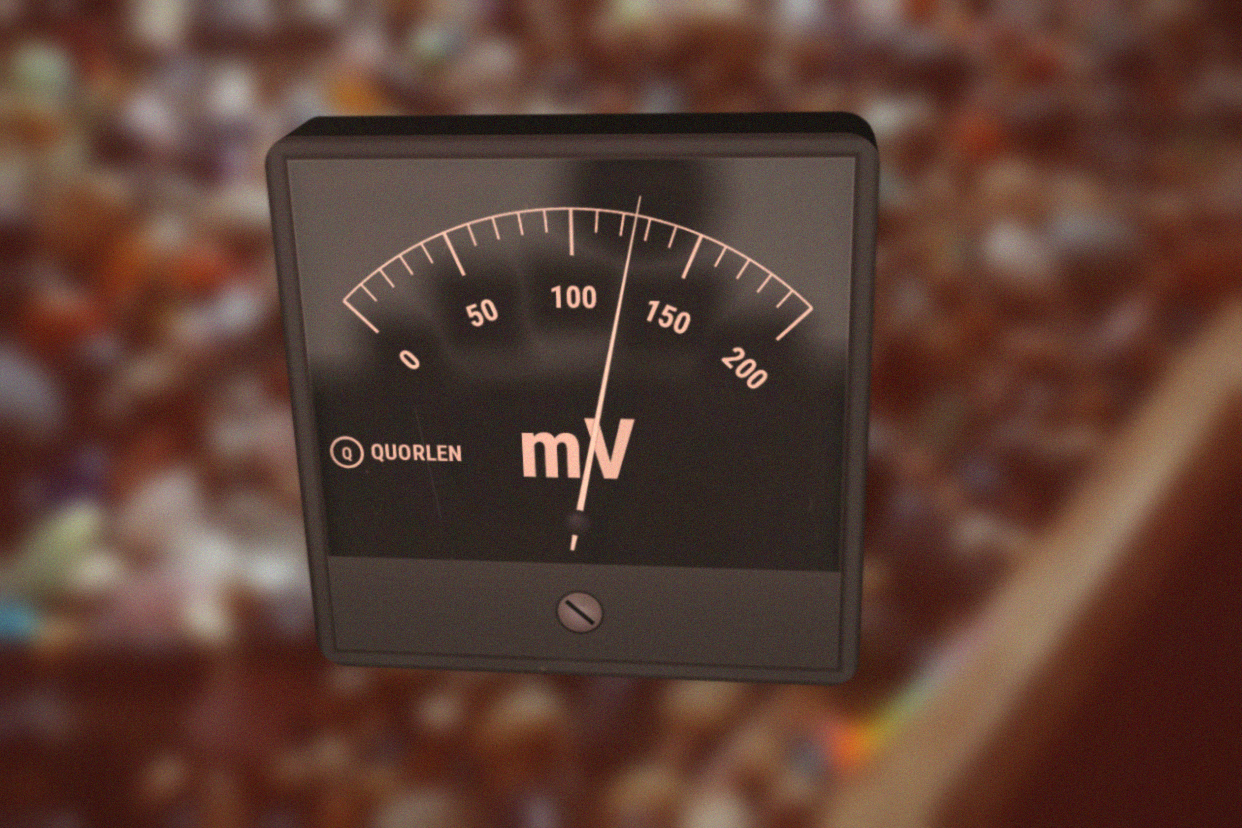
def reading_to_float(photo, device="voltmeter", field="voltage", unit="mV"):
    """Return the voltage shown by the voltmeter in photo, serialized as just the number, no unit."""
125
